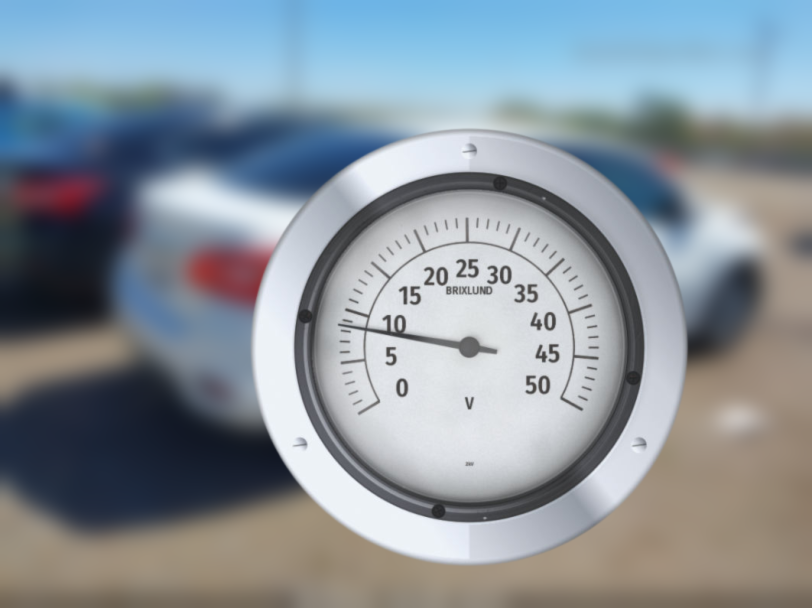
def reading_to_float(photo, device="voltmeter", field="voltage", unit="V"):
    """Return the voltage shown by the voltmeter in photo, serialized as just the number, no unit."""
8.5
